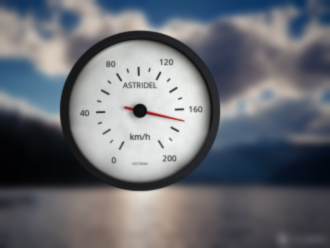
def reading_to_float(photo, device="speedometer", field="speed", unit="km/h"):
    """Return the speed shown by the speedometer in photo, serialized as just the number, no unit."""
170
